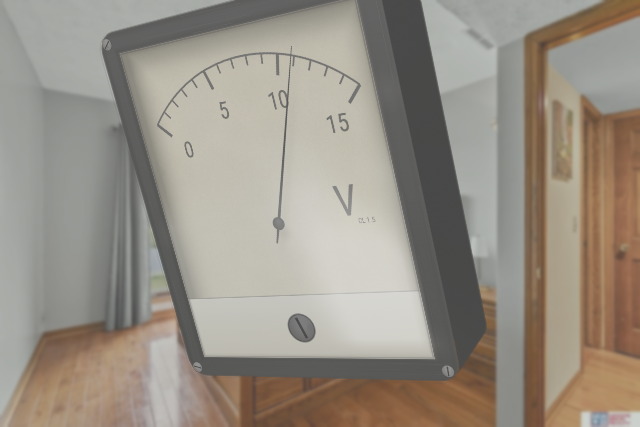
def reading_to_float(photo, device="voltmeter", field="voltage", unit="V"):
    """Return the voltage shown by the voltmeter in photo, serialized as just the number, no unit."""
11
